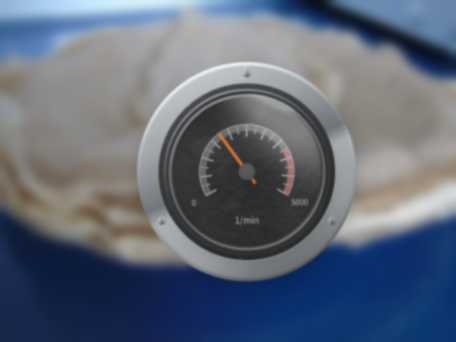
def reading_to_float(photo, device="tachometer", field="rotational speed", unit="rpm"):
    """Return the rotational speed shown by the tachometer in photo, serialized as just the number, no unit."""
1750
